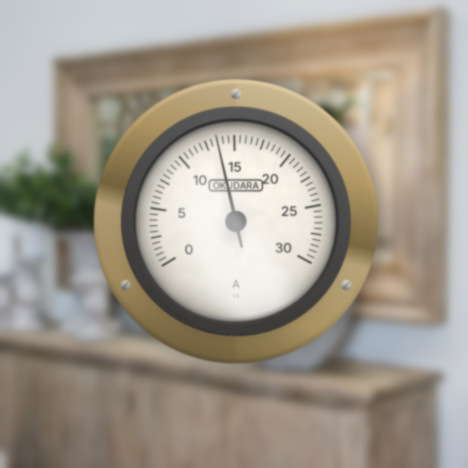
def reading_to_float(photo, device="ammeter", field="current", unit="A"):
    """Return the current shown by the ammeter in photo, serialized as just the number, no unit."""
13.5
